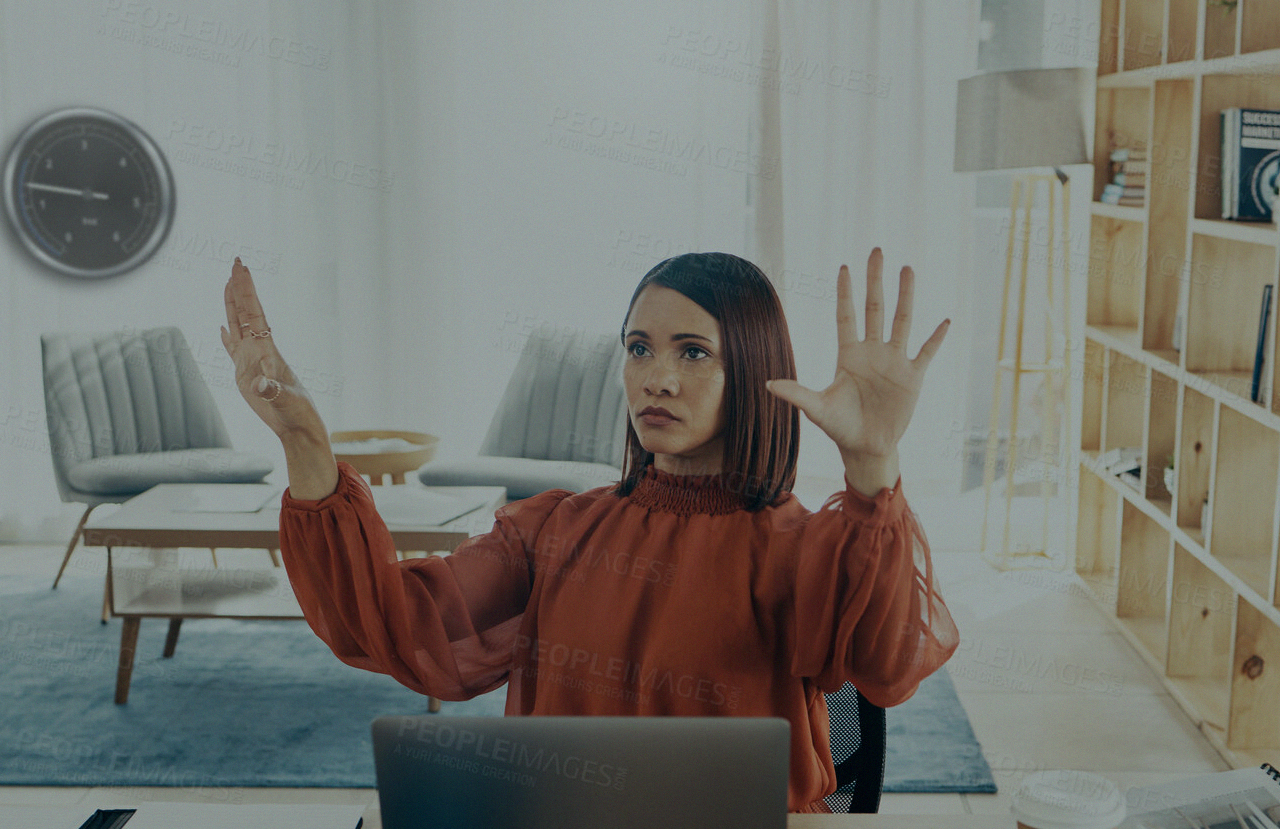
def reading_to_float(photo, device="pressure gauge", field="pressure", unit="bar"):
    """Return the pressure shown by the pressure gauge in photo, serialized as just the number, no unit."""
1.4
